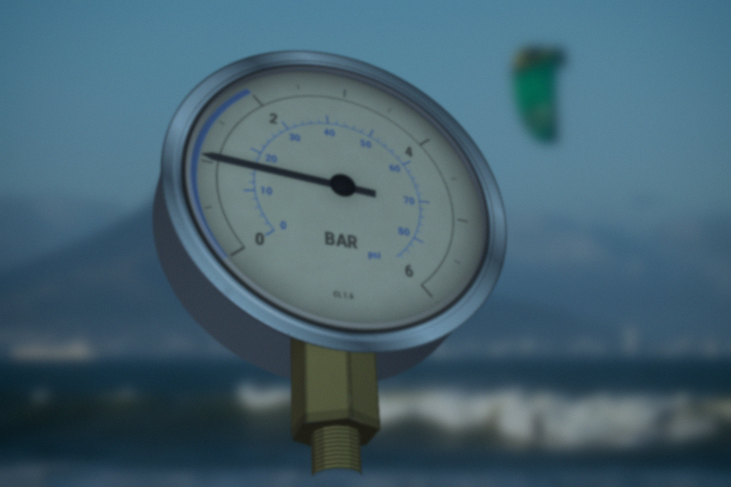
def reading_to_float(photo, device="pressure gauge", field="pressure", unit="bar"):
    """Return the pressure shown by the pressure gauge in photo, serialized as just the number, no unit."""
1
